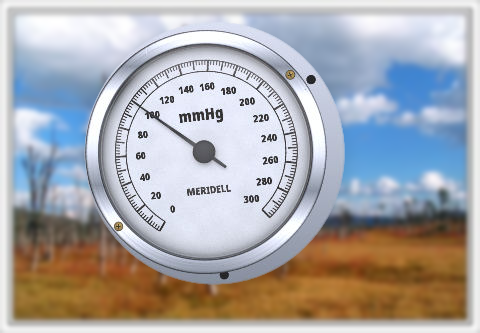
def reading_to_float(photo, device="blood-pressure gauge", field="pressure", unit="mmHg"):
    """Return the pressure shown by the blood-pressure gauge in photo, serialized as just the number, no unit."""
100
